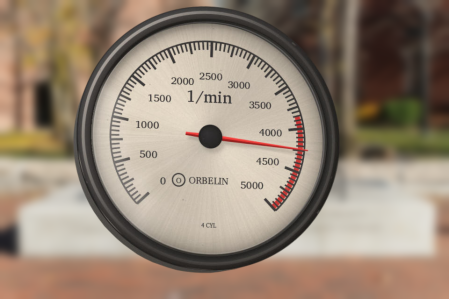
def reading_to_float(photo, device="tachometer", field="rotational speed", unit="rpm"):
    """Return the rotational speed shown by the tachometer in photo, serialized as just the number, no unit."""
4250
